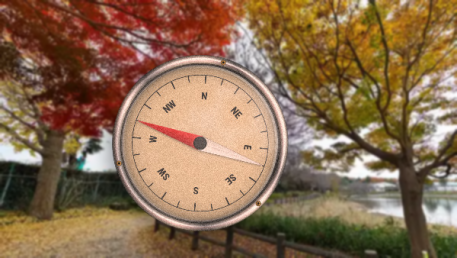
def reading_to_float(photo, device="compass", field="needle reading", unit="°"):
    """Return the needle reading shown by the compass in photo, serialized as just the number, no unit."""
285
